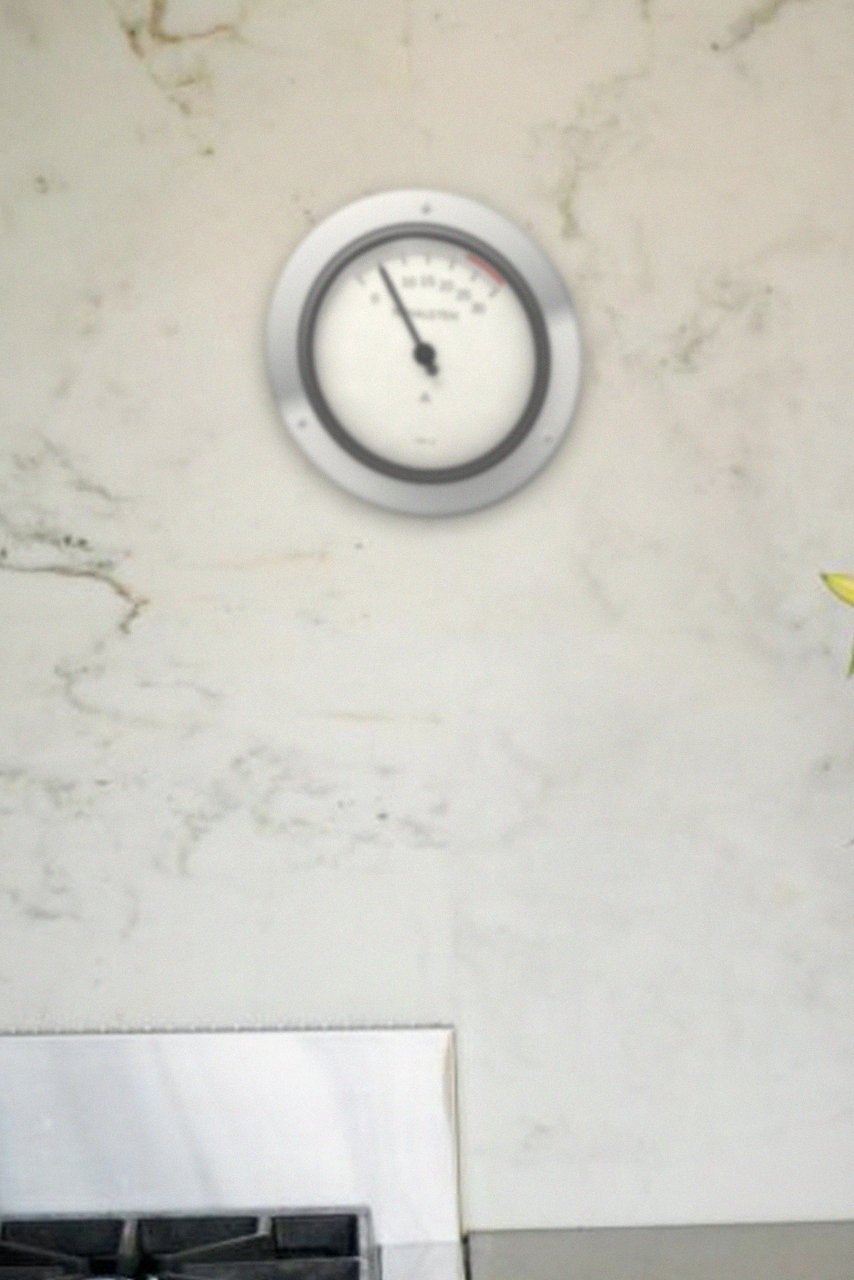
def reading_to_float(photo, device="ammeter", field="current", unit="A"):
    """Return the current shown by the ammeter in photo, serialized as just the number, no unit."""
5
